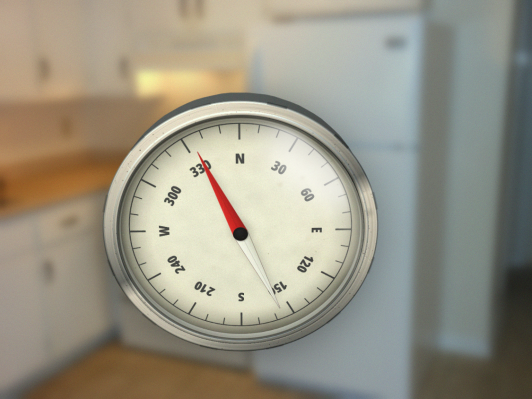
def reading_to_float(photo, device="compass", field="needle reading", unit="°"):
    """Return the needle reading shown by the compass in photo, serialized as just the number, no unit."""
335
